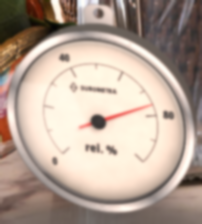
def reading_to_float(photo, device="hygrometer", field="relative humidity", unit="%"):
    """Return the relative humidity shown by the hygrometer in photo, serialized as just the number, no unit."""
75
